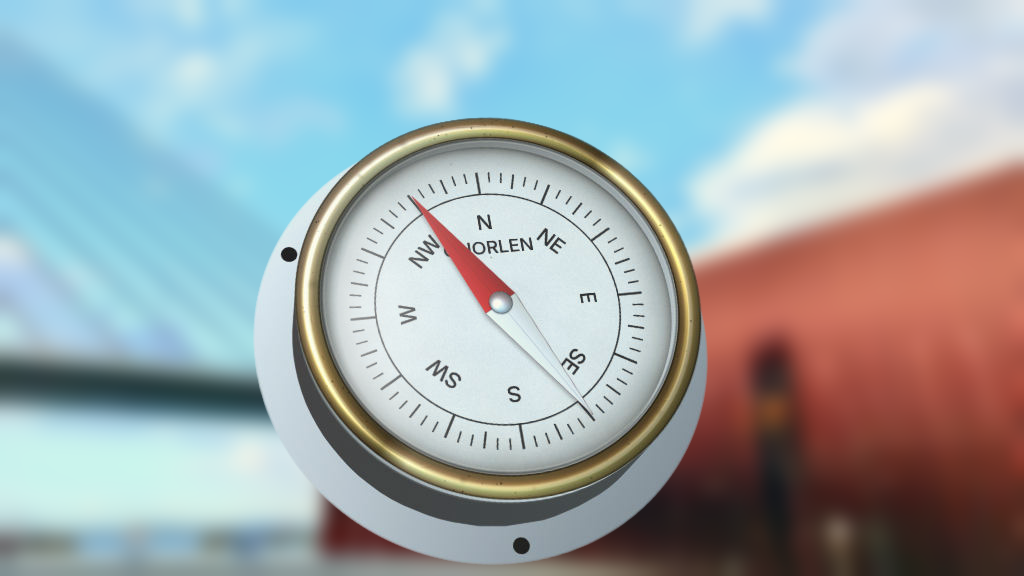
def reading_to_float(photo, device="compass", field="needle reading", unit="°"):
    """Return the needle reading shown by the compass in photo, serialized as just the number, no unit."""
330
